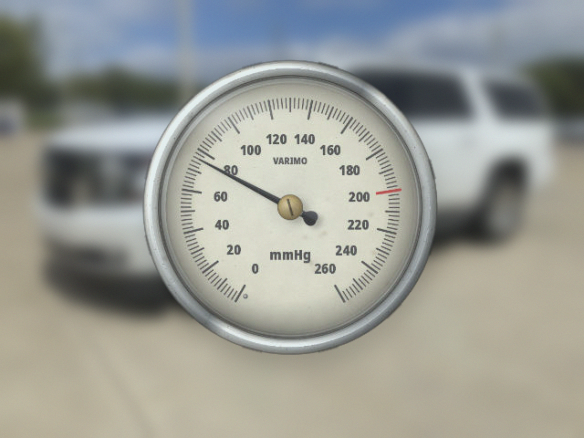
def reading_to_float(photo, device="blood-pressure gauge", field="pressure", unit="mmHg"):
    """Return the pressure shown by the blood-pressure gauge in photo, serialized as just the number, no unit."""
76
